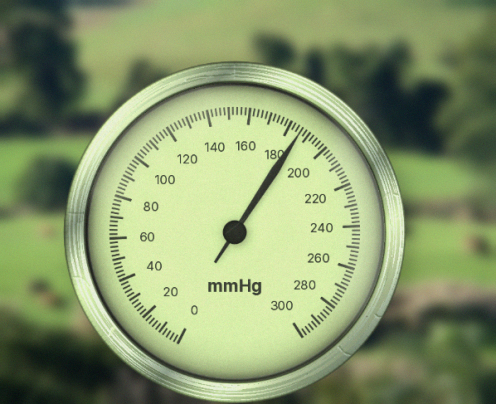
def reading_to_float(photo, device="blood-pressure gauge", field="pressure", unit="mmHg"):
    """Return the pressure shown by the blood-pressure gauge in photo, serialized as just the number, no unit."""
186
